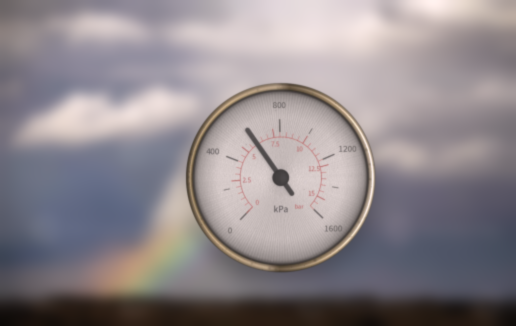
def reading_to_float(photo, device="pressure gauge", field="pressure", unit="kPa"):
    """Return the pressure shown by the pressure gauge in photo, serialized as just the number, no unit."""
600
